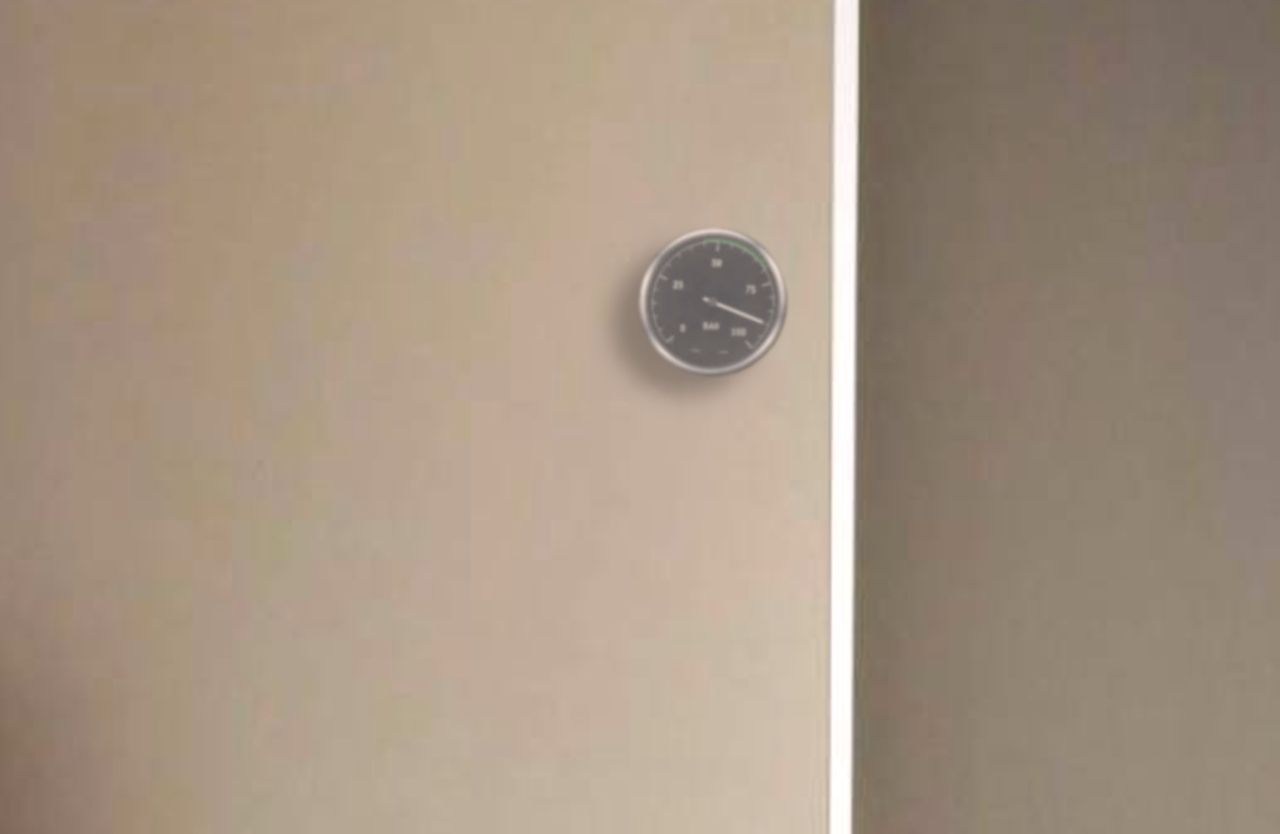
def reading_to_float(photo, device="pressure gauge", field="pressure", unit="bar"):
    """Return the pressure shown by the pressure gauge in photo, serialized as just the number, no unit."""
90
